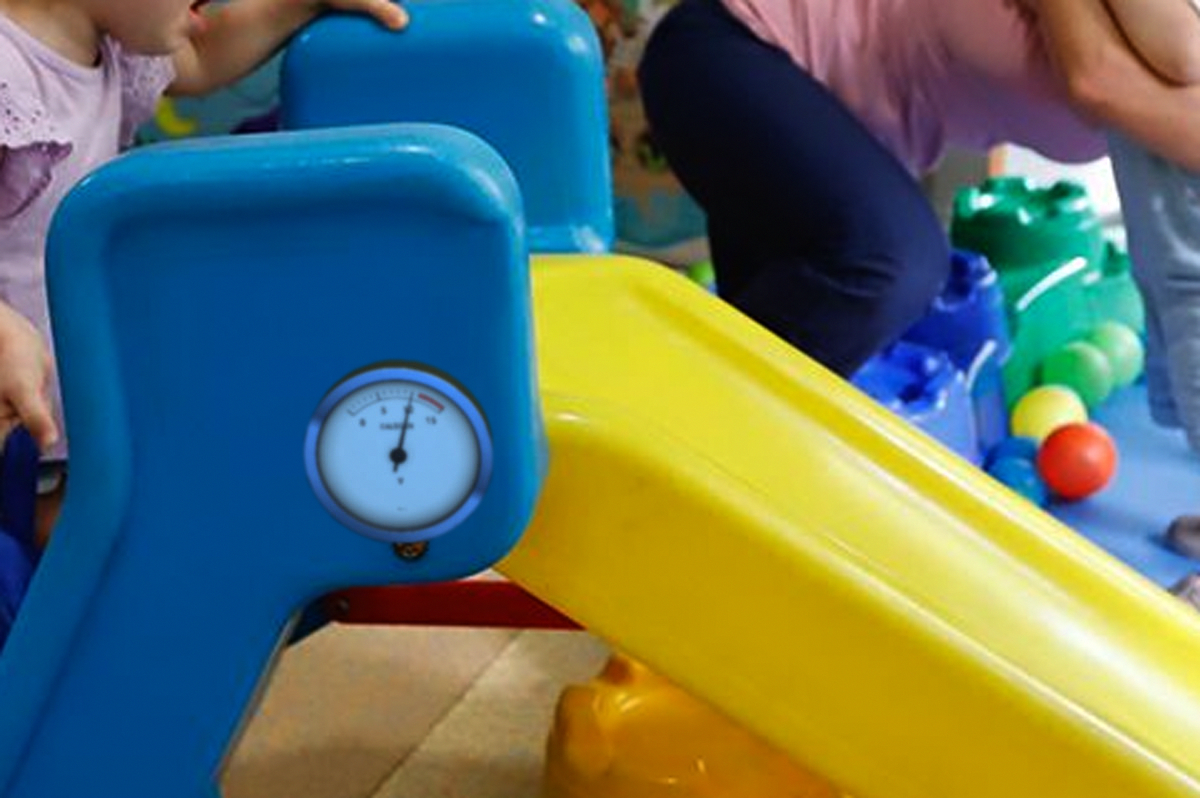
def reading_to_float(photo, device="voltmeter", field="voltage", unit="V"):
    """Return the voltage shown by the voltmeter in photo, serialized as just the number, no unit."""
10
